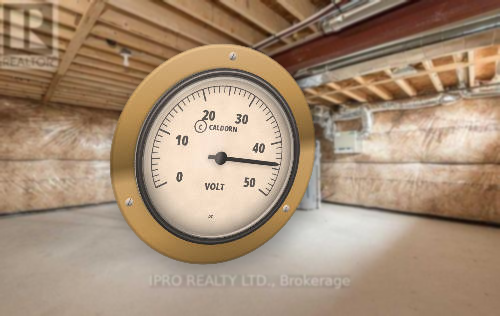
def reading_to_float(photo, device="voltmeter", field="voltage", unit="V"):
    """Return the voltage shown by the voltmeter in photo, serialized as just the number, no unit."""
44
